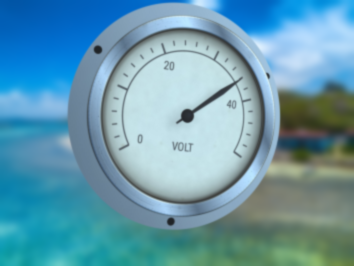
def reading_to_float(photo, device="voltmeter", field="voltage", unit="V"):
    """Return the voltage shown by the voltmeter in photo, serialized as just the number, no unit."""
36
